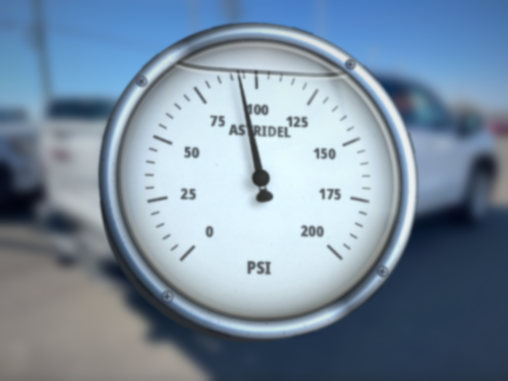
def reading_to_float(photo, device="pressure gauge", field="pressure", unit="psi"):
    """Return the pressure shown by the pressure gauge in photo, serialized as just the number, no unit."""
92.5
